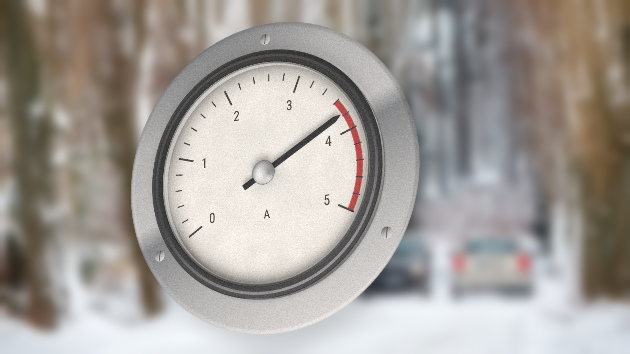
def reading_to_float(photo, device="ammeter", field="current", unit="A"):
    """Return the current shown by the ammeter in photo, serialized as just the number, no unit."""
3.8
